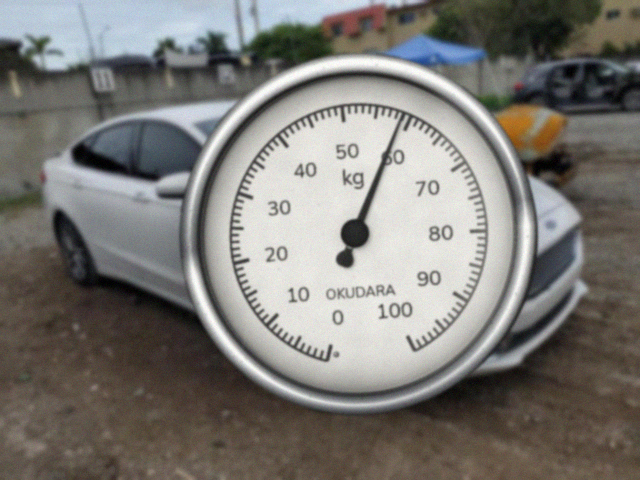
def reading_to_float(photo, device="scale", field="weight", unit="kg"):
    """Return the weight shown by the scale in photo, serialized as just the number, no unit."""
59
